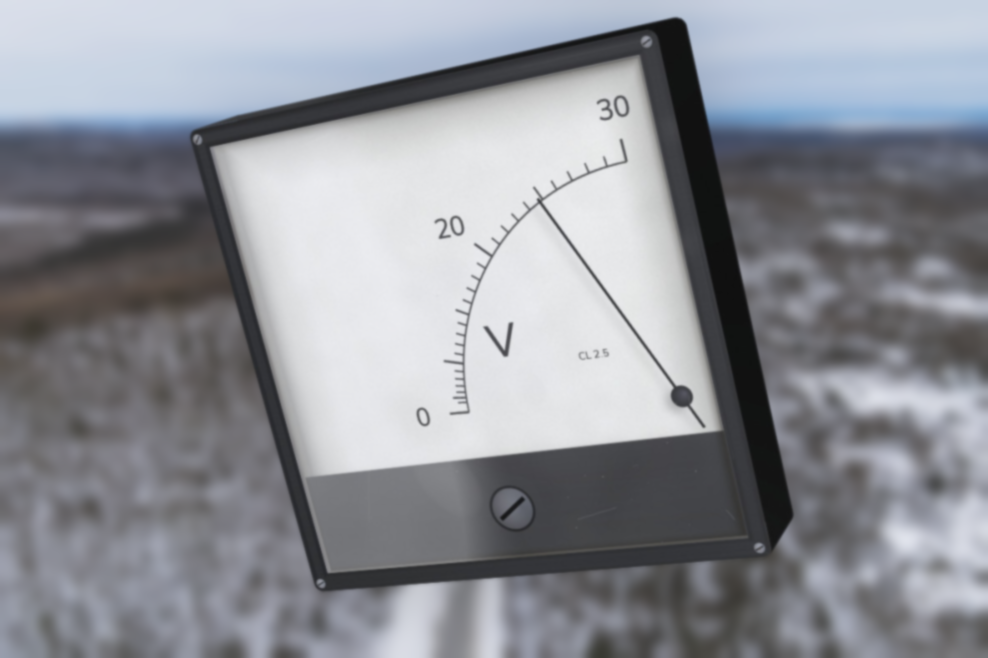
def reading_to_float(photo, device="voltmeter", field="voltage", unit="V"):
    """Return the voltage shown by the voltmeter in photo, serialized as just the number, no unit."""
25
